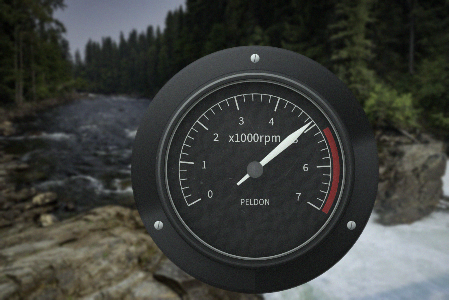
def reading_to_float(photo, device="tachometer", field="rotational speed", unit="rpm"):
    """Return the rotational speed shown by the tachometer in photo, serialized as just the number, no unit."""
4900
